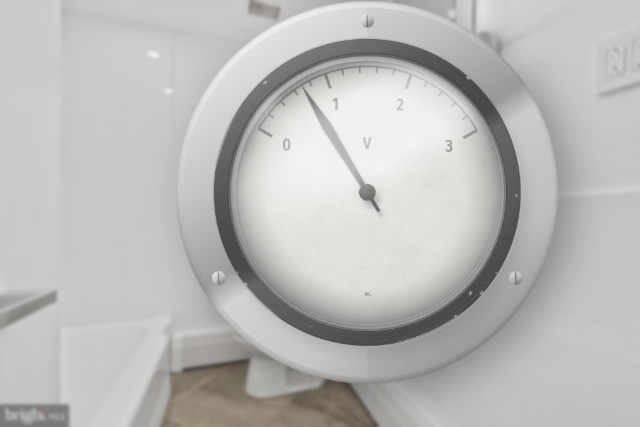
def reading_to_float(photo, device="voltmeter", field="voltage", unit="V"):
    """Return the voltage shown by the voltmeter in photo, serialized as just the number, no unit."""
0.7
